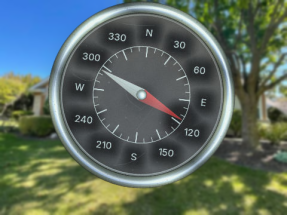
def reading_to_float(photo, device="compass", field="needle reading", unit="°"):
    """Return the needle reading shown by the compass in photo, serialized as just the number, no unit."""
115
